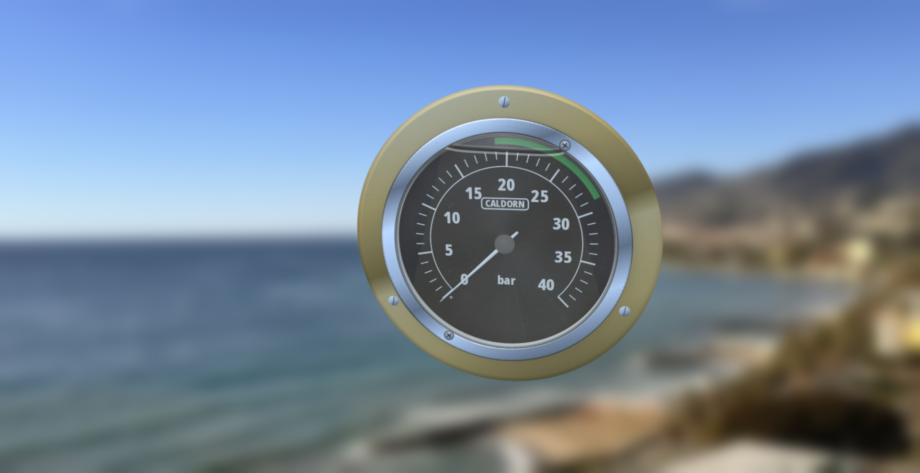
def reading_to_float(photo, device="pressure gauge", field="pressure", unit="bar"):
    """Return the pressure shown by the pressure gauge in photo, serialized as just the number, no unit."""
0
